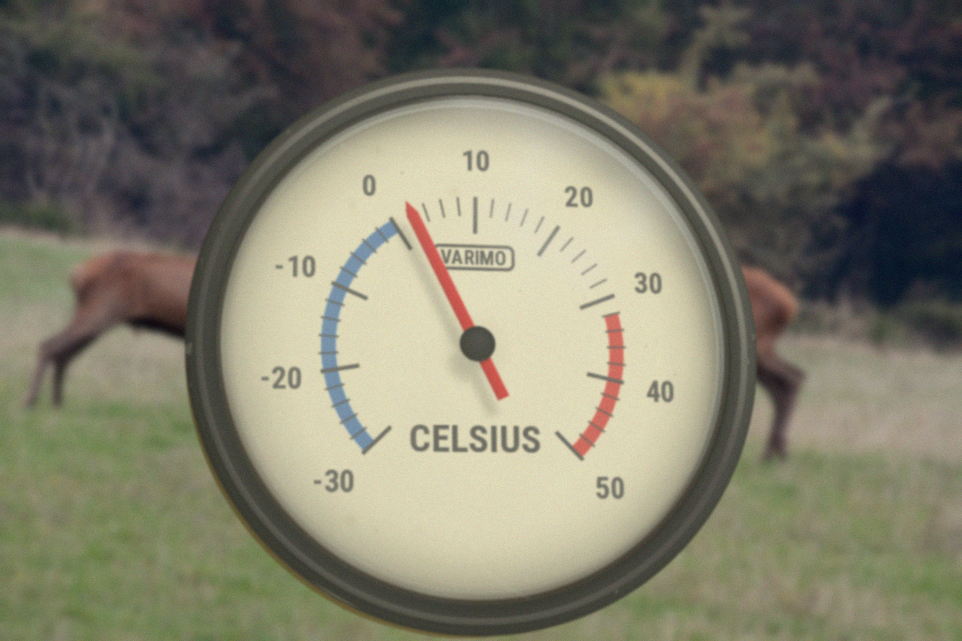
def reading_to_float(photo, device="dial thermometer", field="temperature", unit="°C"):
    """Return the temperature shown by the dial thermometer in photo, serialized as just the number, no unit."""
2
